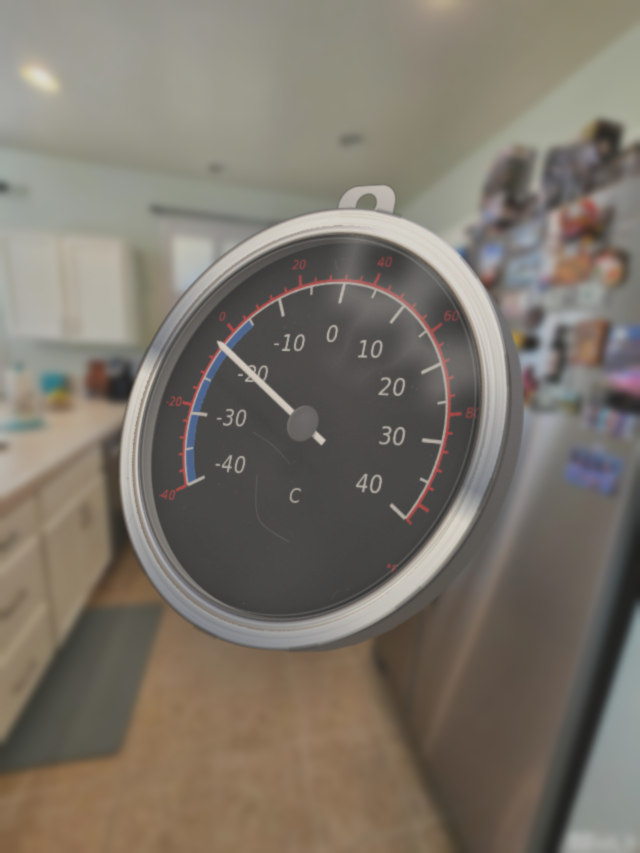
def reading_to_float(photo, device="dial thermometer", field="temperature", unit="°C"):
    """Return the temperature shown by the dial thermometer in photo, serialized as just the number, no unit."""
-20
